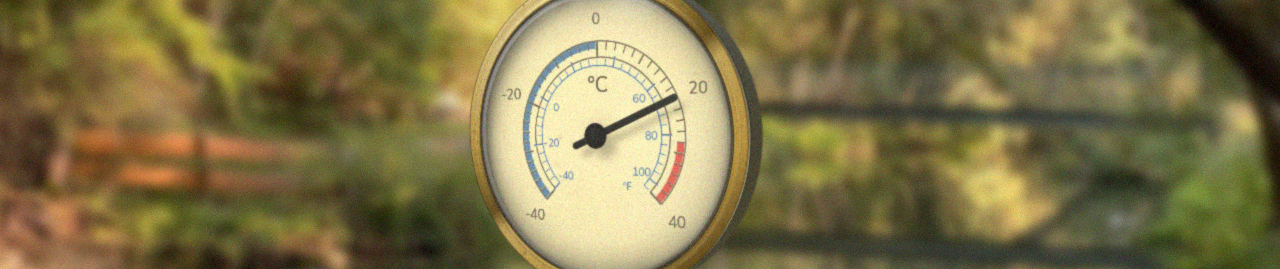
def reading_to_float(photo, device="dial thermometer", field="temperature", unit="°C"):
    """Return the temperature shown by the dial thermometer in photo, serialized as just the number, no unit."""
20
